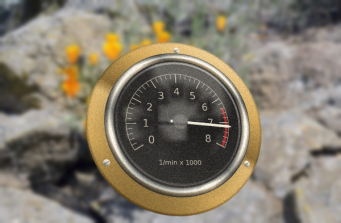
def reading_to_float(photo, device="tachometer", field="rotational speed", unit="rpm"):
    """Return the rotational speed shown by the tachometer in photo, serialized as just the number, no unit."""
7200
